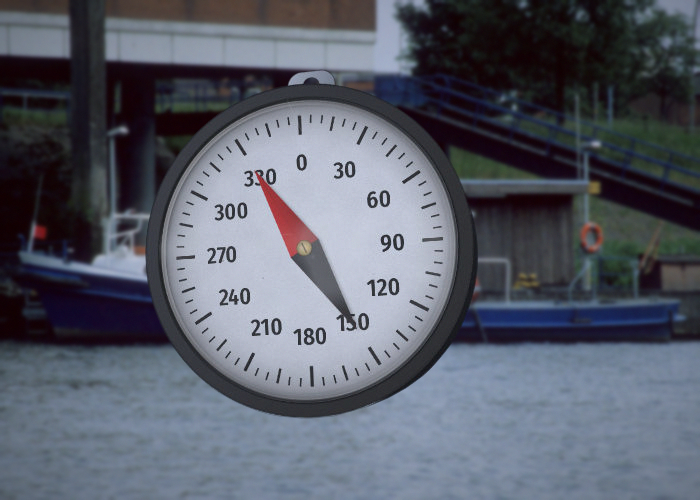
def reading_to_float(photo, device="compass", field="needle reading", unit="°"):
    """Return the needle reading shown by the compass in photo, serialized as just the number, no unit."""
330
